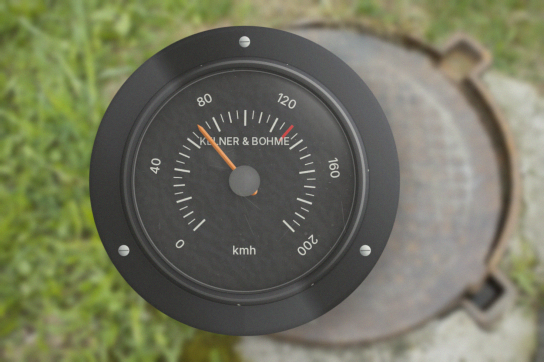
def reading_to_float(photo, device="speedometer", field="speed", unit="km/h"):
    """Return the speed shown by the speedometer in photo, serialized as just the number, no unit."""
70
